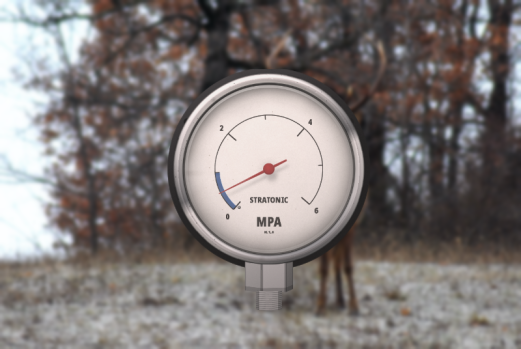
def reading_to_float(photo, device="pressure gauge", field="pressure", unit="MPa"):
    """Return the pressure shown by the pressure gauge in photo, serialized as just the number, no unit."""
0.5
